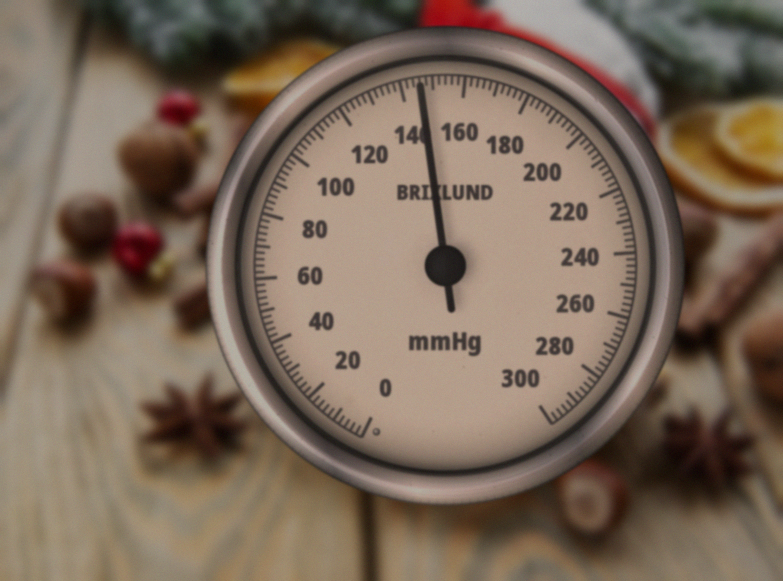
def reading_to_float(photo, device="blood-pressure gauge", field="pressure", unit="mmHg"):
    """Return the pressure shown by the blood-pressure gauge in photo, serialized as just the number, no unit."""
146
